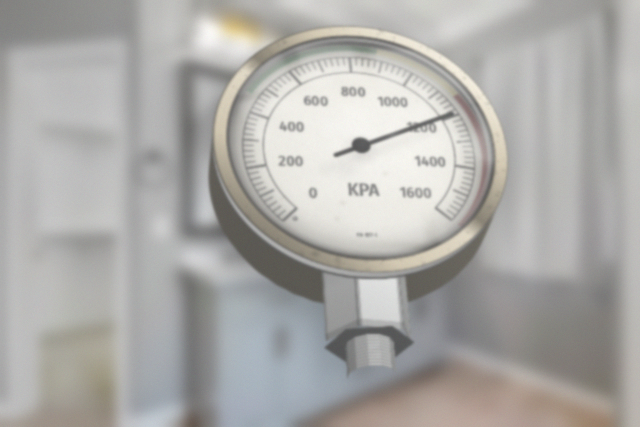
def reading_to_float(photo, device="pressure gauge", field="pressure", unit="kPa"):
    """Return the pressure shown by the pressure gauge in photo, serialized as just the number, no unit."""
1200
